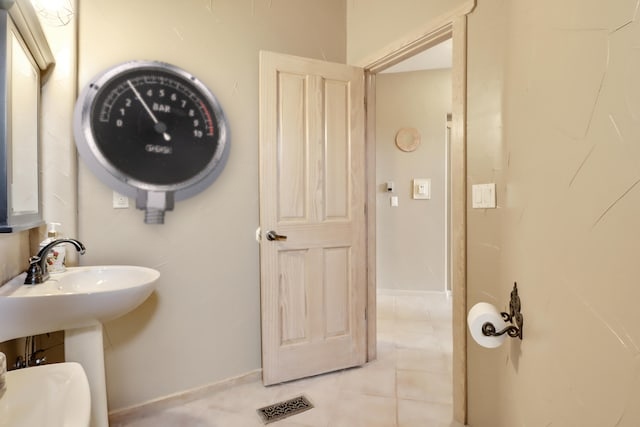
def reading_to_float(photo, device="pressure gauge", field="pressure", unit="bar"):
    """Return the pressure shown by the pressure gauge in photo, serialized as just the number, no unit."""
3
